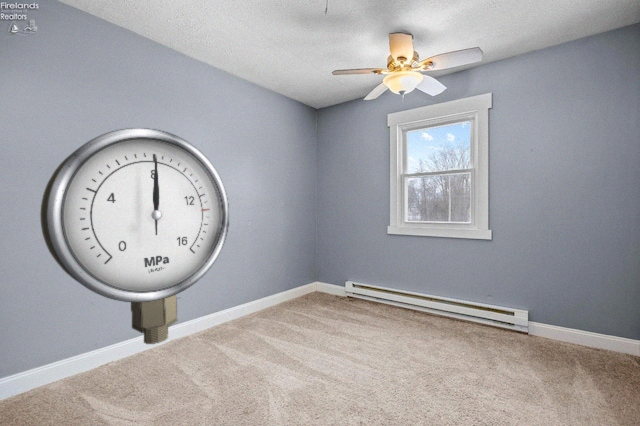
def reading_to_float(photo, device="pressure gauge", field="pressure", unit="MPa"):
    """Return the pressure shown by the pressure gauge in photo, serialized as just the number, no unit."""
8
